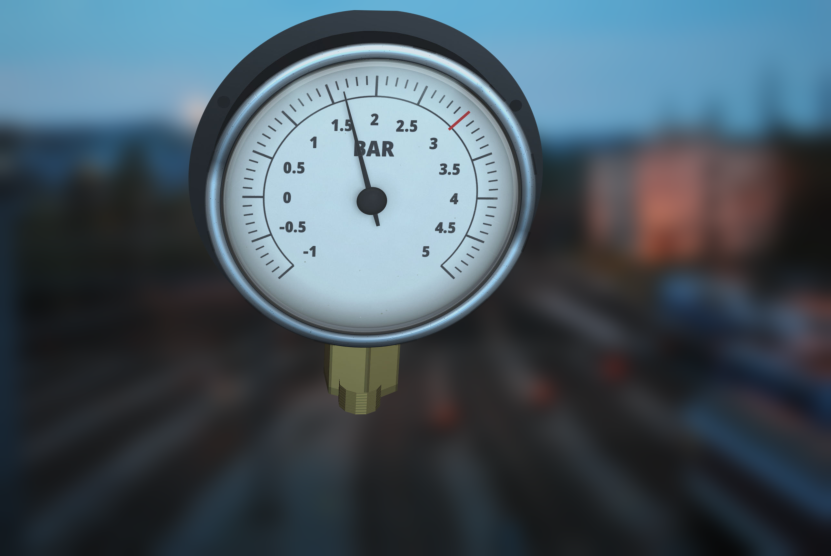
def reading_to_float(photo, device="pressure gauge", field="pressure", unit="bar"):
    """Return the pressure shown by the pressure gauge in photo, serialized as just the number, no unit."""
1.65
